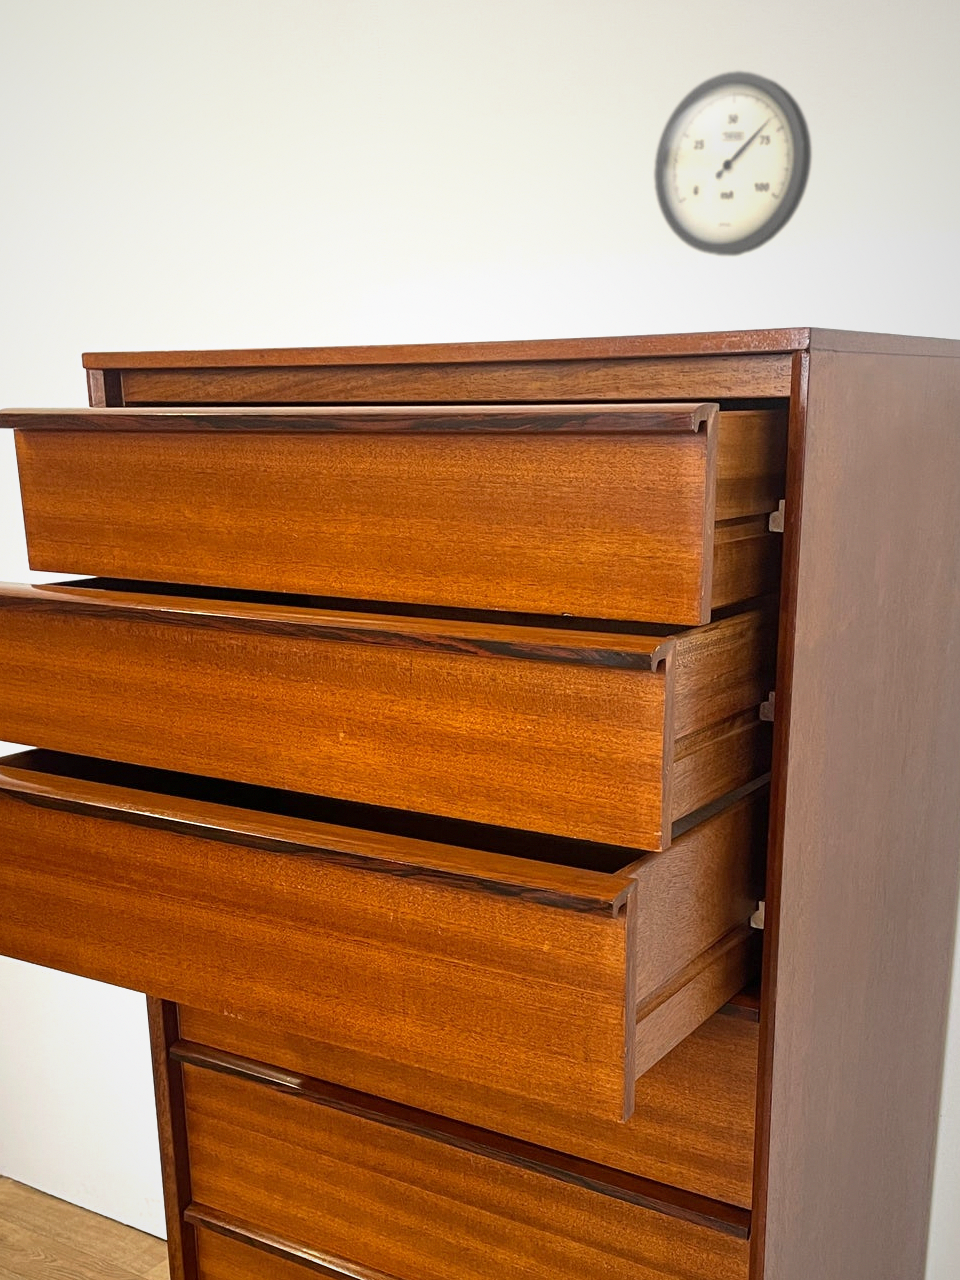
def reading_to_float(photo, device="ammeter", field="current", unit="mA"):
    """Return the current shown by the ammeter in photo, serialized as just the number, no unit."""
70
